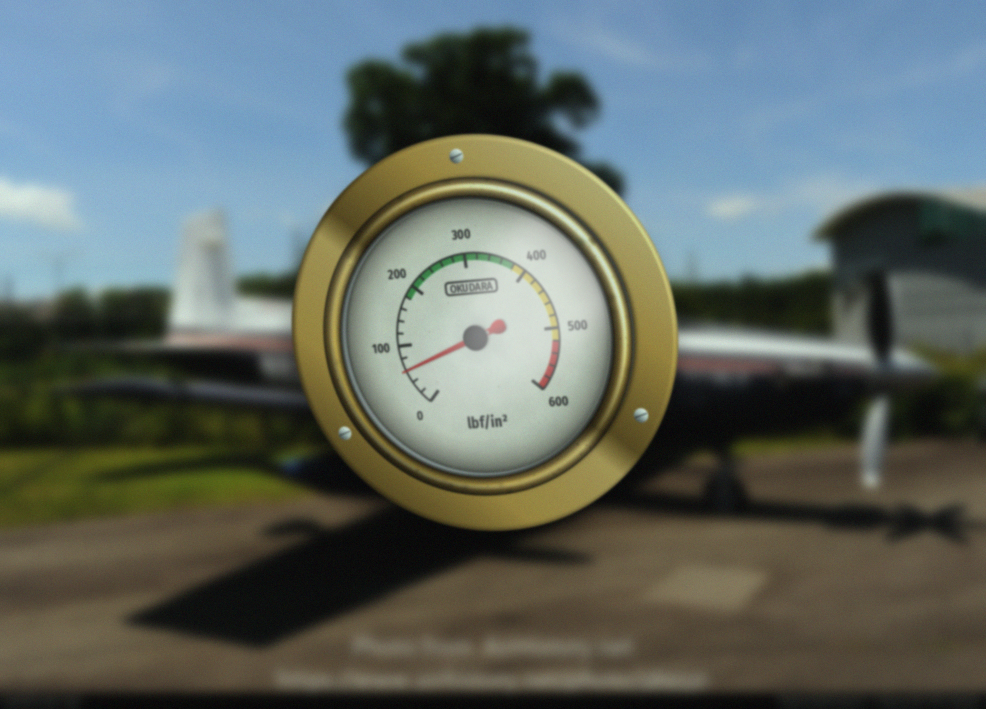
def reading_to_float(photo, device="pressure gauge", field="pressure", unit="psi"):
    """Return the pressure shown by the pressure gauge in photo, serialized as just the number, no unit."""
60
